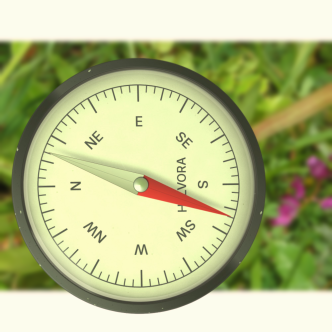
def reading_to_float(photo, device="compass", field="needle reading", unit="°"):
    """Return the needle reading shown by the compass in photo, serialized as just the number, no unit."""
200
